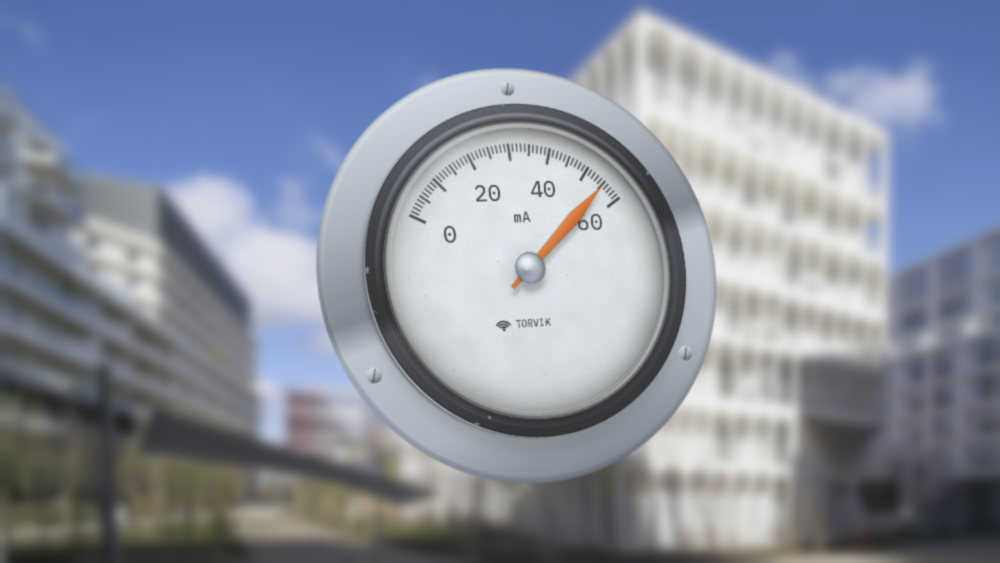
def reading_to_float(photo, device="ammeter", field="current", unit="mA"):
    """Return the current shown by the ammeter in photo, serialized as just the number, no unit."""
55
